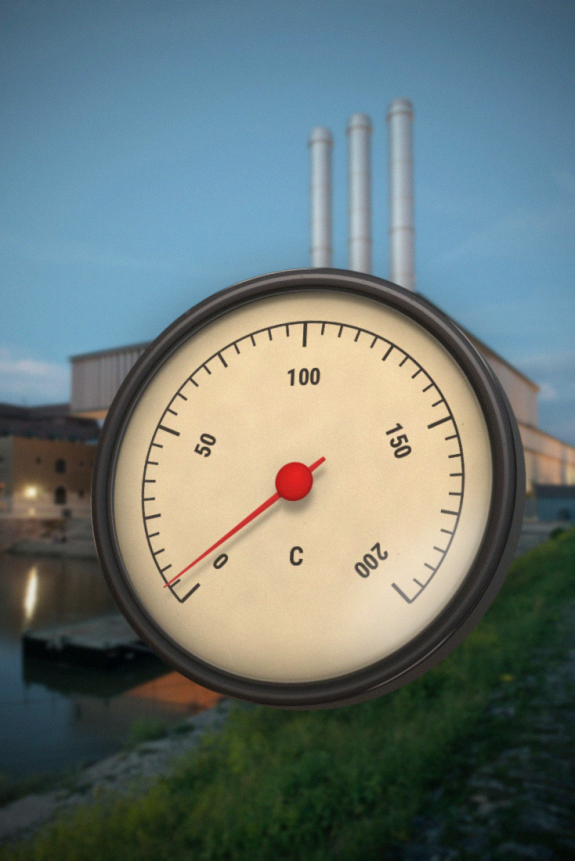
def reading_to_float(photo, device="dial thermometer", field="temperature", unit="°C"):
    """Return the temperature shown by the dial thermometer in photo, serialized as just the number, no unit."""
5
